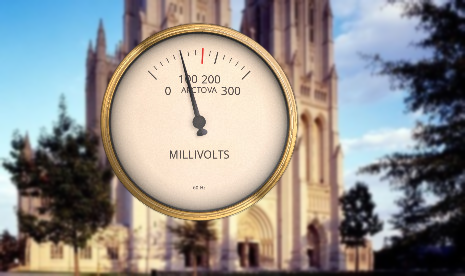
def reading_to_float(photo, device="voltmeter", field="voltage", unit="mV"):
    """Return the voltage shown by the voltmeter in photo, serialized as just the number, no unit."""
100
